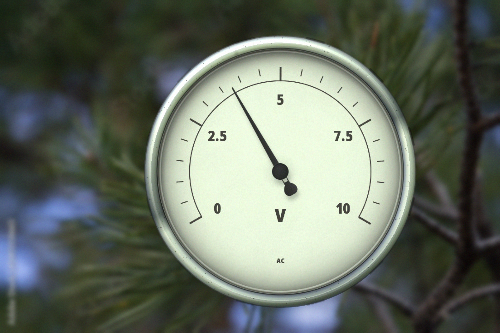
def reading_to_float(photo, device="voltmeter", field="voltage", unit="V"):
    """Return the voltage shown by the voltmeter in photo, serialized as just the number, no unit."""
3.75
